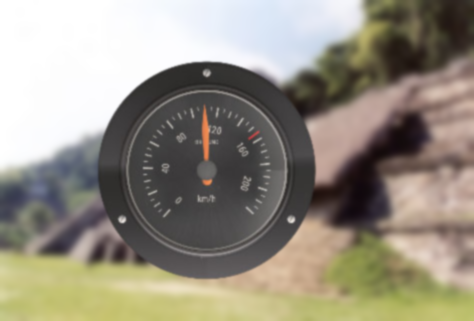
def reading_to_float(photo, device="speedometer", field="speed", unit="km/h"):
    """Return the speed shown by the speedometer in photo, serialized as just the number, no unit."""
110
